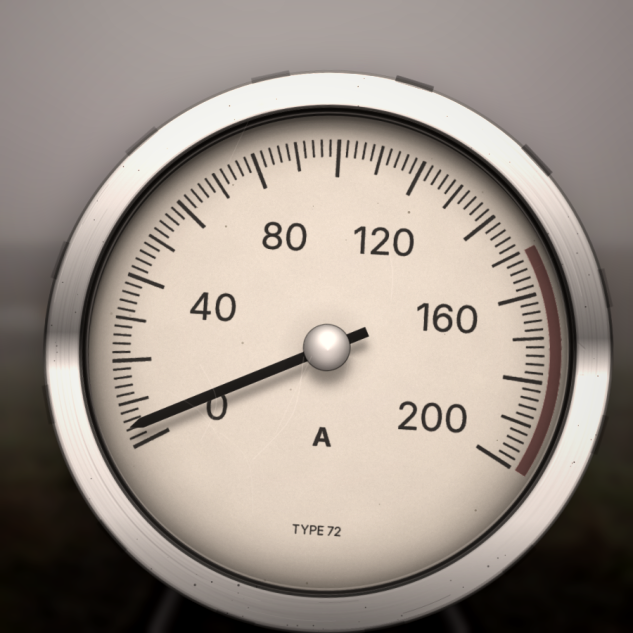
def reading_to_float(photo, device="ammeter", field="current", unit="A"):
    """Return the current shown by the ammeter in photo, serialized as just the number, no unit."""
4
